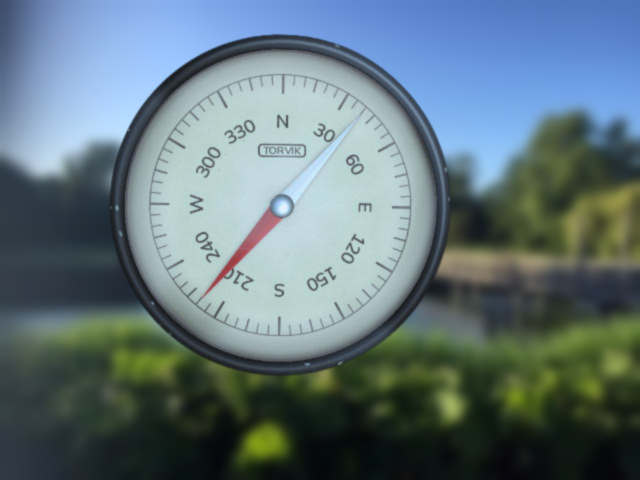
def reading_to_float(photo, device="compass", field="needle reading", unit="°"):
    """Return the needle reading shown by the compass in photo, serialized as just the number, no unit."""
220
